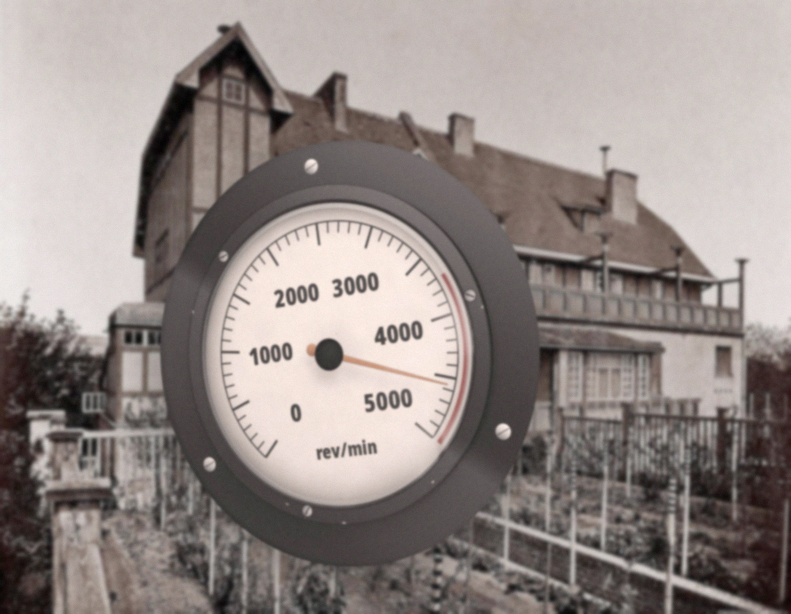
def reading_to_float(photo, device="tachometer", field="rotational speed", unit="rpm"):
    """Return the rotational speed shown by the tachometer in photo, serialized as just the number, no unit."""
4550
